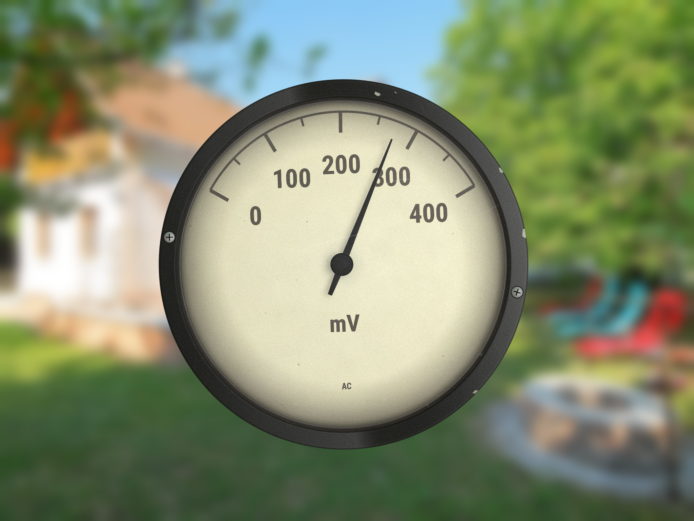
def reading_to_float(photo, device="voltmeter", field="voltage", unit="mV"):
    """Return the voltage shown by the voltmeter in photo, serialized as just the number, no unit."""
275
